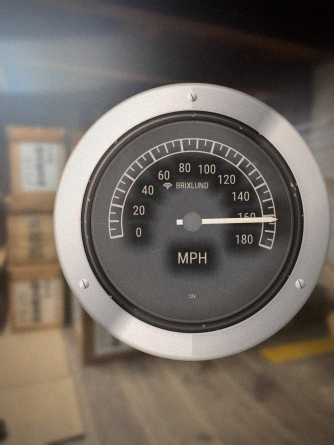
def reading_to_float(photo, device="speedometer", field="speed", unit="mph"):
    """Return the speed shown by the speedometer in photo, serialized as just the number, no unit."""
162.5
